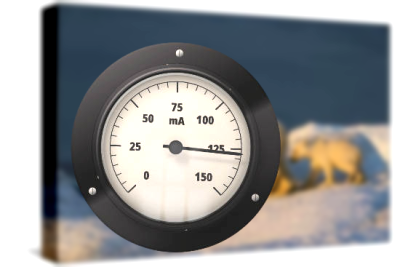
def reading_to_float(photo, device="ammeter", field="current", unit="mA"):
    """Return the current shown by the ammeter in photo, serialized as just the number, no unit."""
127.5
